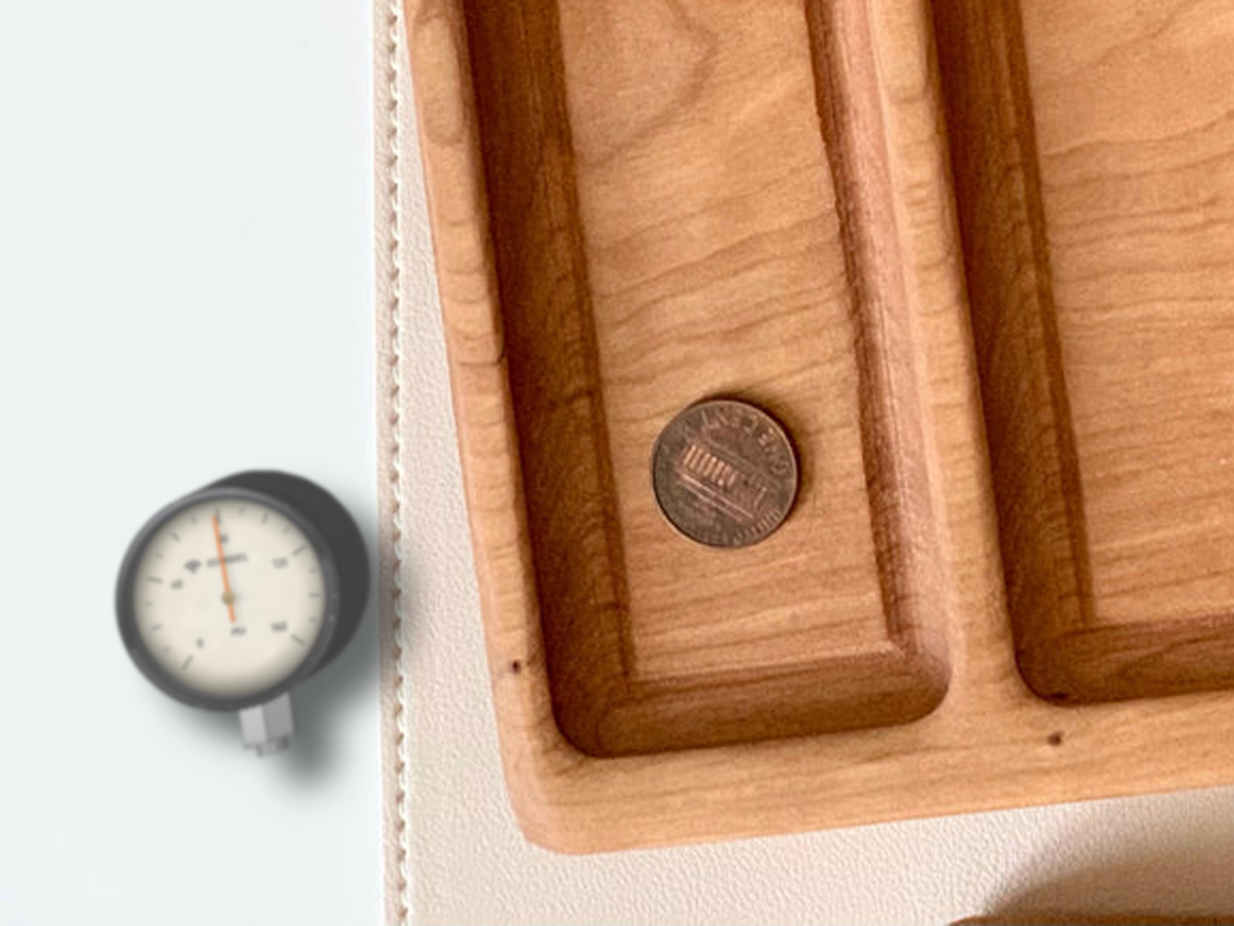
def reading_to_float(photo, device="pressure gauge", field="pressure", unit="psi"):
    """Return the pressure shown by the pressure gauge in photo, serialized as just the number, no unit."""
80
